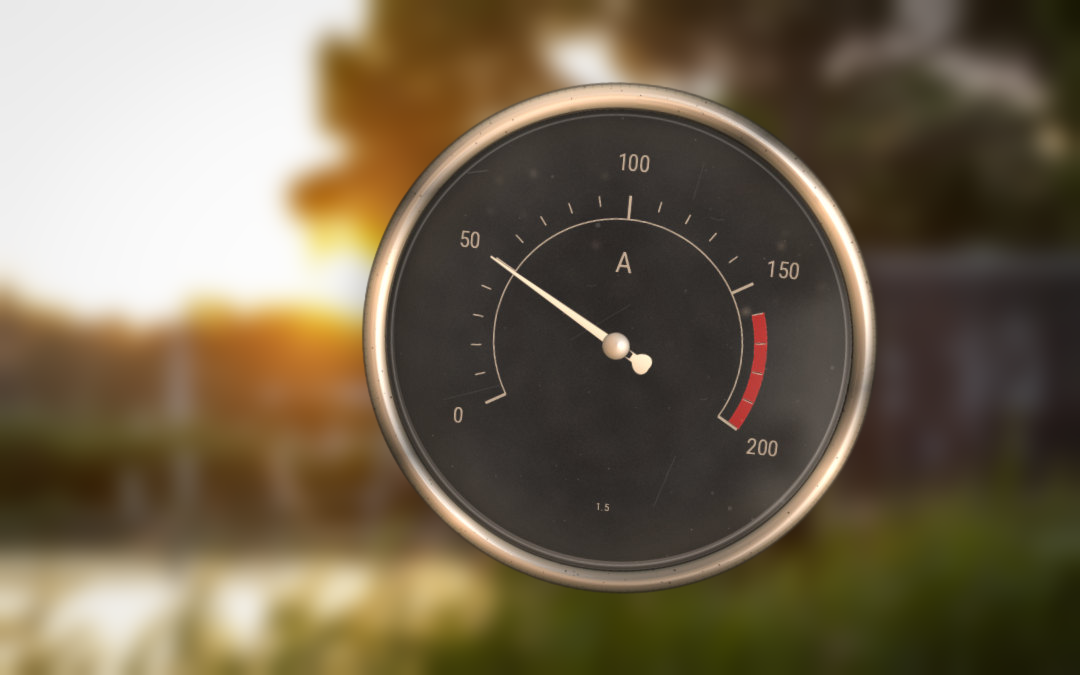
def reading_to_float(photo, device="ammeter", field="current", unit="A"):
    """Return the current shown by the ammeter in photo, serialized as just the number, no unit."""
50
